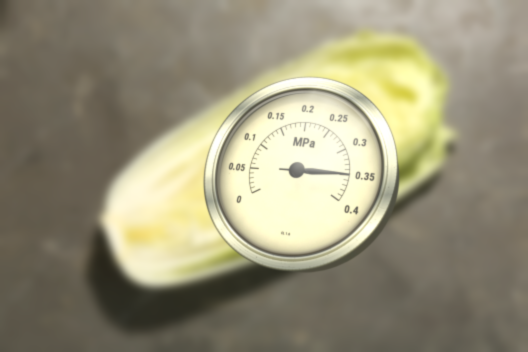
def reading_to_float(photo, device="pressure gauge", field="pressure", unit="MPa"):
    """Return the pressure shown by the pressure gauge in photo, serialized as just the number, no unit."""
0.35
